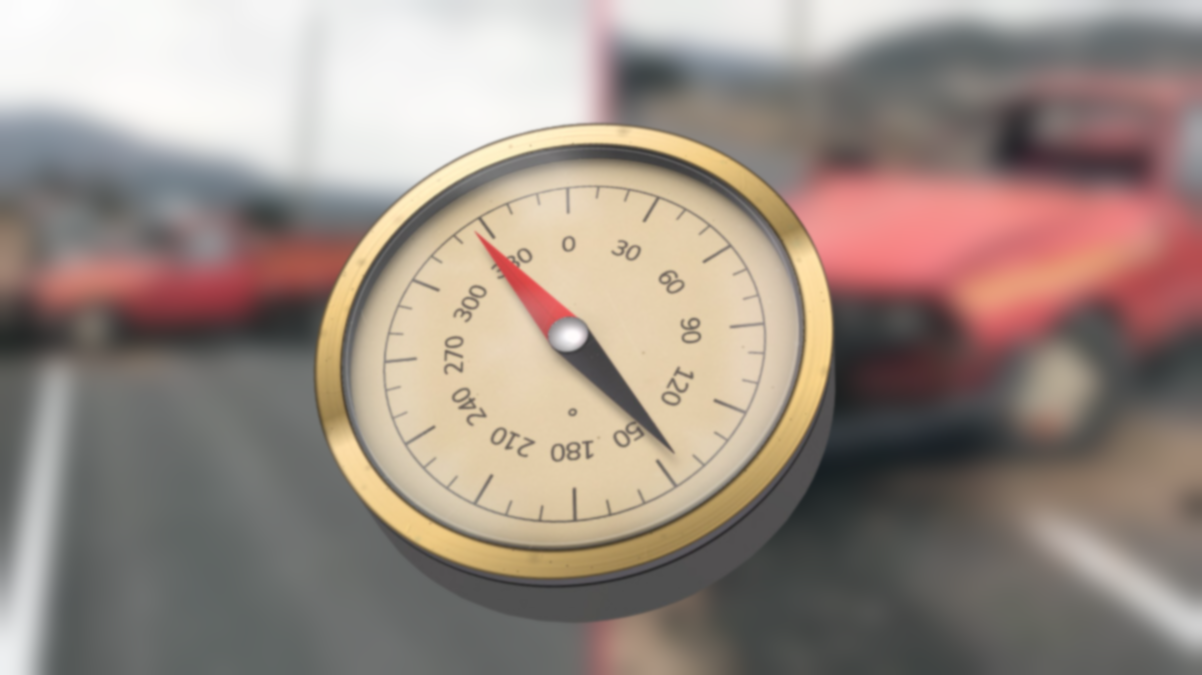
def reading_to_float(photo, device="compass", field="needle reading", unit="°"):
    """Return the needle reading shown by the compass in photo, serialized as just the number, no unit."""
325
